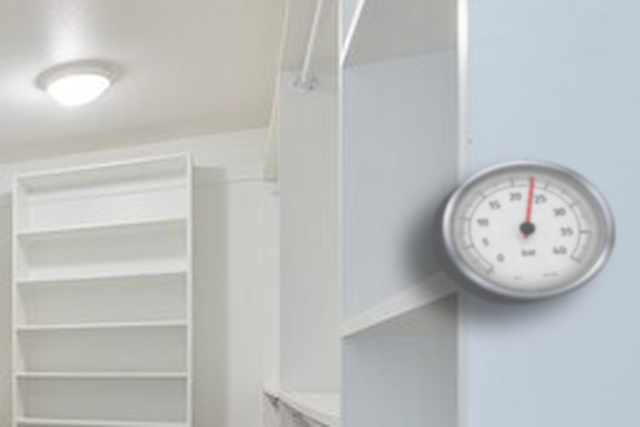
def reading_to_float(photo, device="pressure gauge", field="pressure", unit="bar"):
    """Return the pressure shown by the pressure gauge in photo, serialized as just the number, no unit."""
22.5
